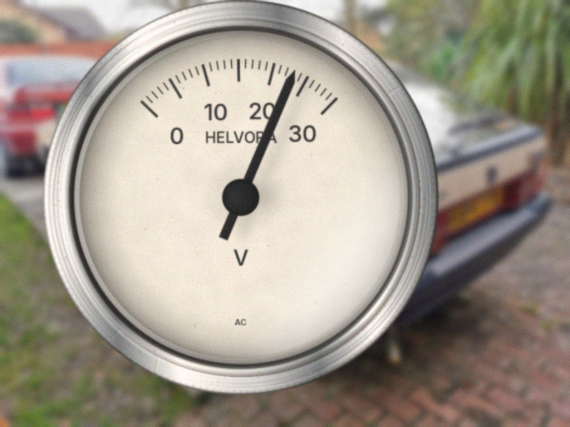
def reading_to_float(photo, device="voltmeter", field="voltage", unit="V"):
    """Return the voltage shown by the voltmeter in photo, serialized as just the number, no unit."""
23
